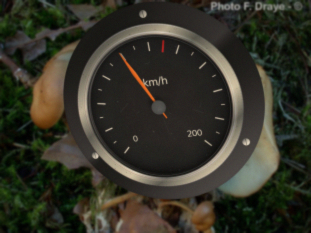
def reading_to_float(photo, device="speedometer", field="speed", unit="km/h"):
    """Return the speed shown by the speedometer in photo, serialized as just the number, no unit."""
80
